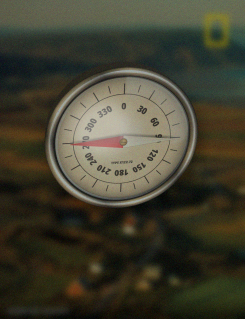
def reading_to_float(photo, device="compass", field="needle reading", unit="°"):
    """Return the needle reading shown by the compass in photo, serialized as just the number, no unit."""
270
